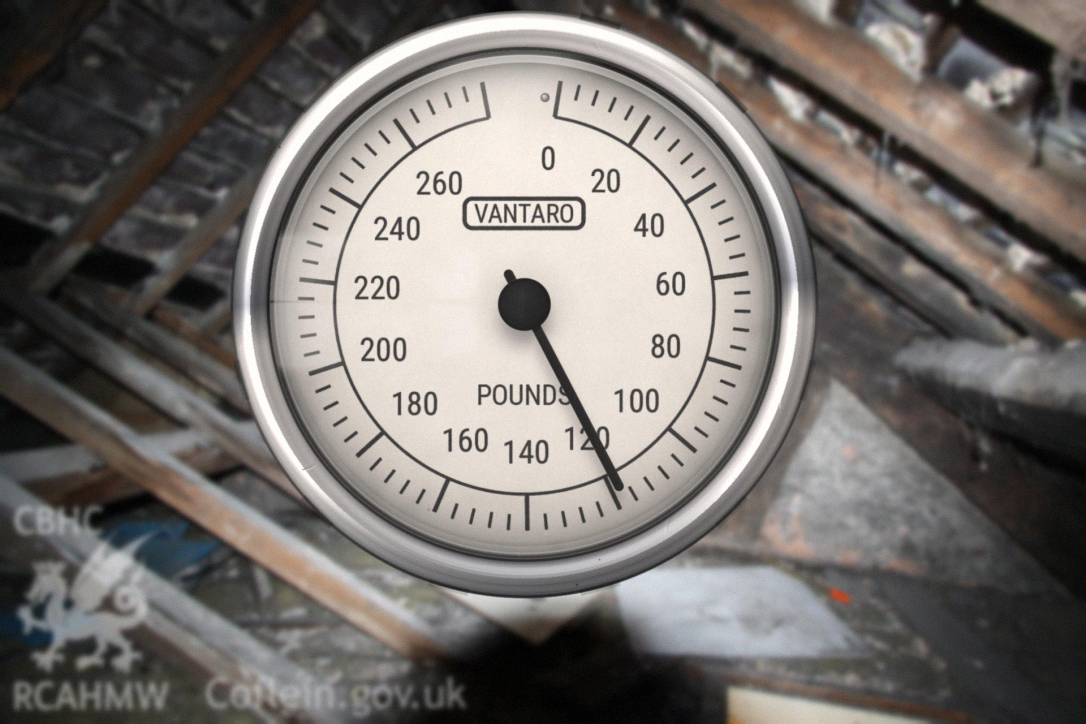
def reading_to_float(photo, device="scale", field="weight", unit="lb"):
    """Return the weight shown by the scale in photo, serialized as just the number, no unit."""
118
